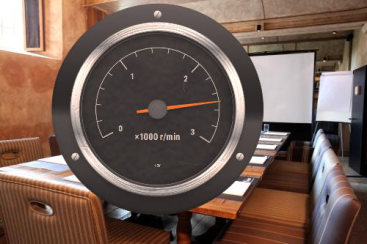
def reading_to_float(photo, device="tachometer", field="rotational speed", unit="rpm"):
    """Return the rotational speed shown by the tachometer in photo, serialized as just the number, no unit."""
2500
